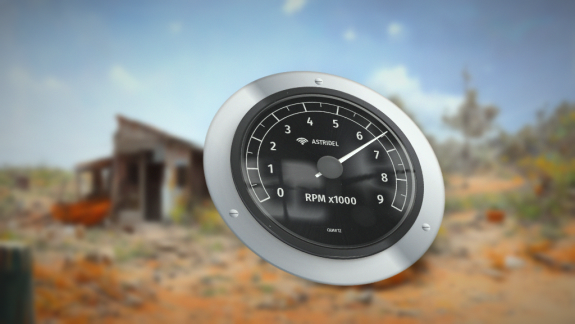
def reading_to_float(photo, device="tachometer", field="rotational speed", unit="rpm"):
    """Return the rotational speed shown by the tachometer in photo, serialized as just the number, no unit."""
6500
